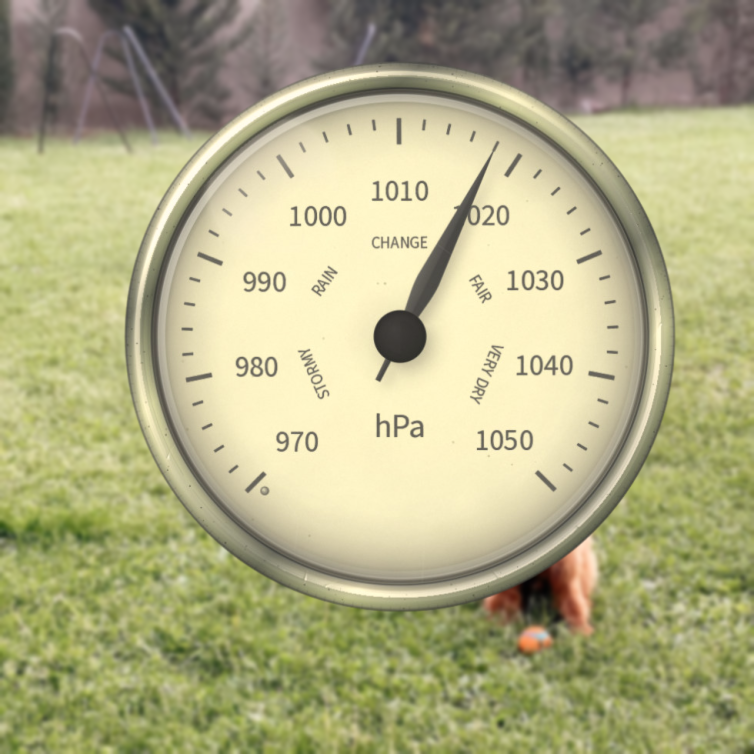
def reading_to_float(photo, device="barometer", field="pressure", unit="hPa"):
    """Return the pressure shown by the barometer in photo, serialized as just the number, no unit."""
1018
